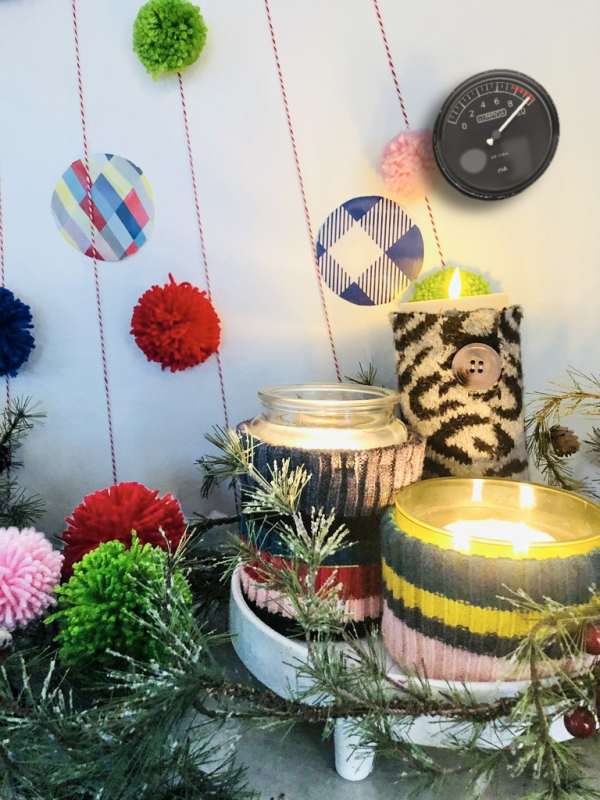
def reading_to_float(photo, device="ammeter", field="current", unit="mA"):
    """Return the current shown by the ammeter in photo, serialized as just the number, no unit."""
9.5
